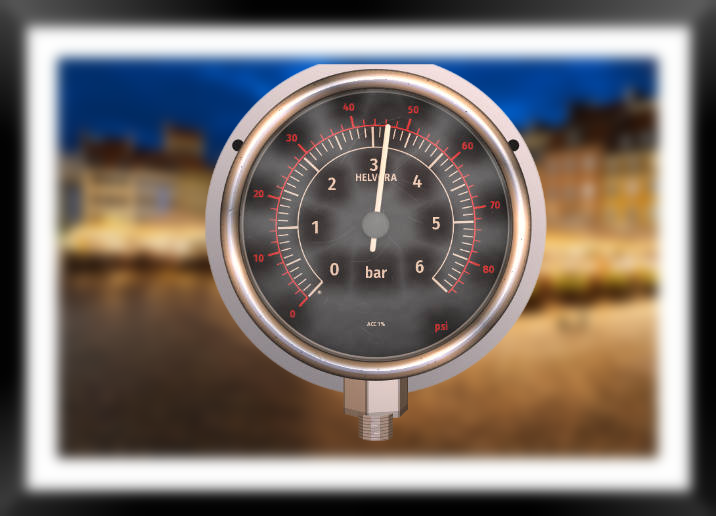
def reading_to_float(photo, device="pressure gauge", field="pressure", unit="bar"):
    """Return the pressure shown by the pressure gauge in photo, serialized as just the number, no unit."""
3.2
